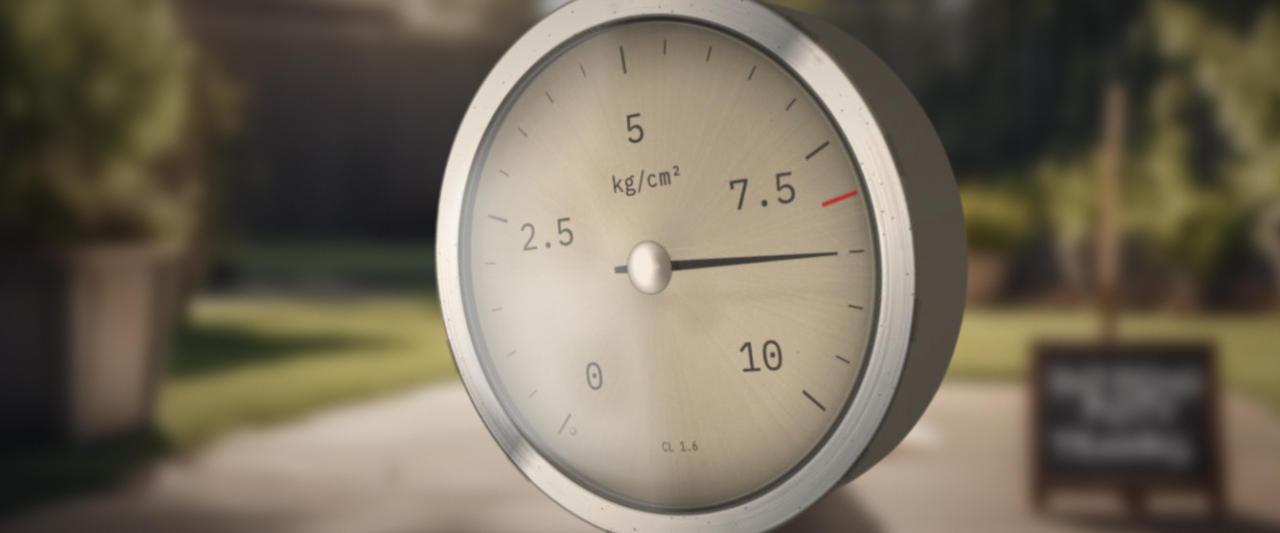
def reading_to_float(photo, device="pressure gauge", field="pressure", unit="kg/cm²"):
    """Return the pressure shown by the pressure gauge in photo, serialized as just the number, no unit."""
8.5
